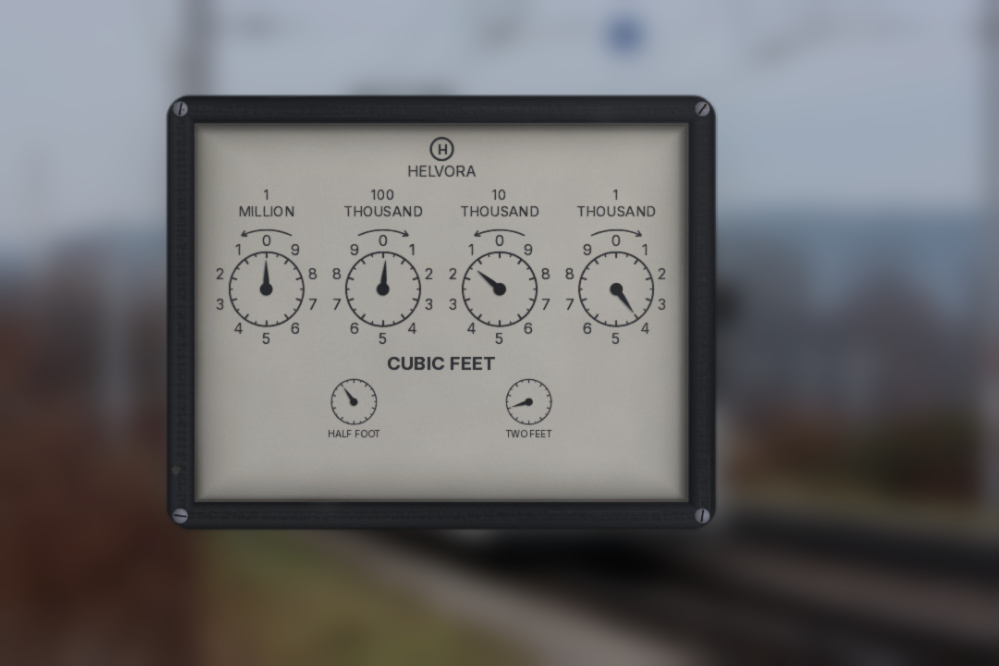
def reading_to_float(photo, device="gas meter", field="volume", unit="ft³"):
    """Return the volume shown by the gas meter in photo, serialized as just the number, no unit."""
1400
